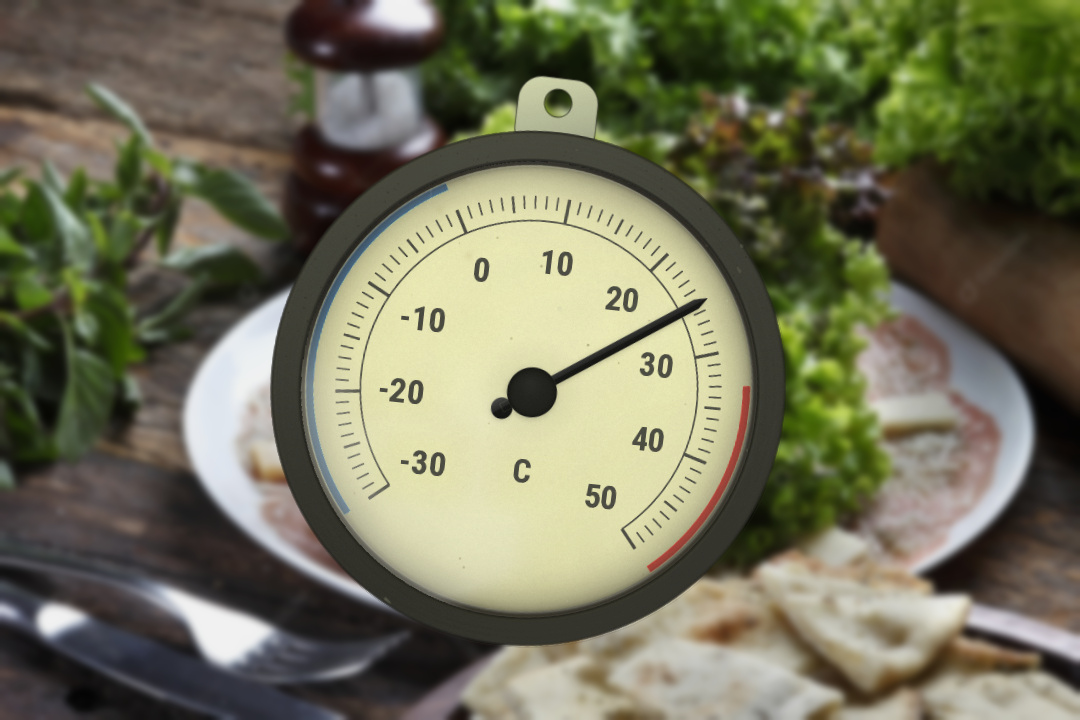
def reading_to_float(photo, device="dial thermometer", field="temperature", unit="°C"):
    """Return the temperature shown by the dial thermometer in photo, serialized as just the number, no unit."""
25
